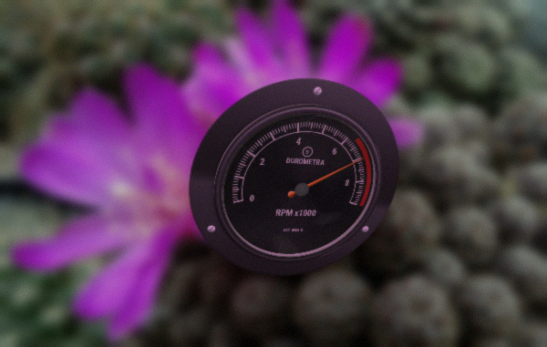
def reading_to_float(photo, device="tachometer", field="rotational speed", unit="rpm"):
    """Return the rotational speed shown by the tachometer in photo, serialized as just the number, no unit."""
7000
